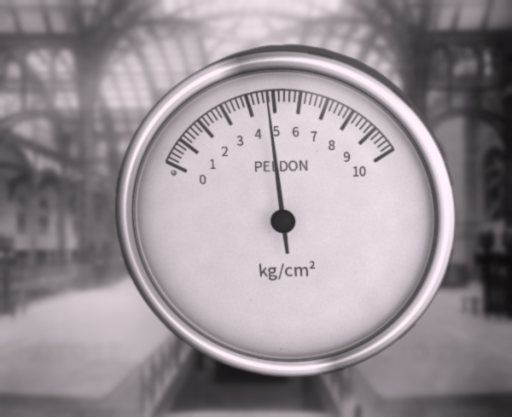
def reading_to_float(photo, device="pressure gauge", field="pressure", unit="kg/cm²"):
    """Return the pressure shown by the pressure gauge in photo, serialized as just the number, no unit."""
4.8
